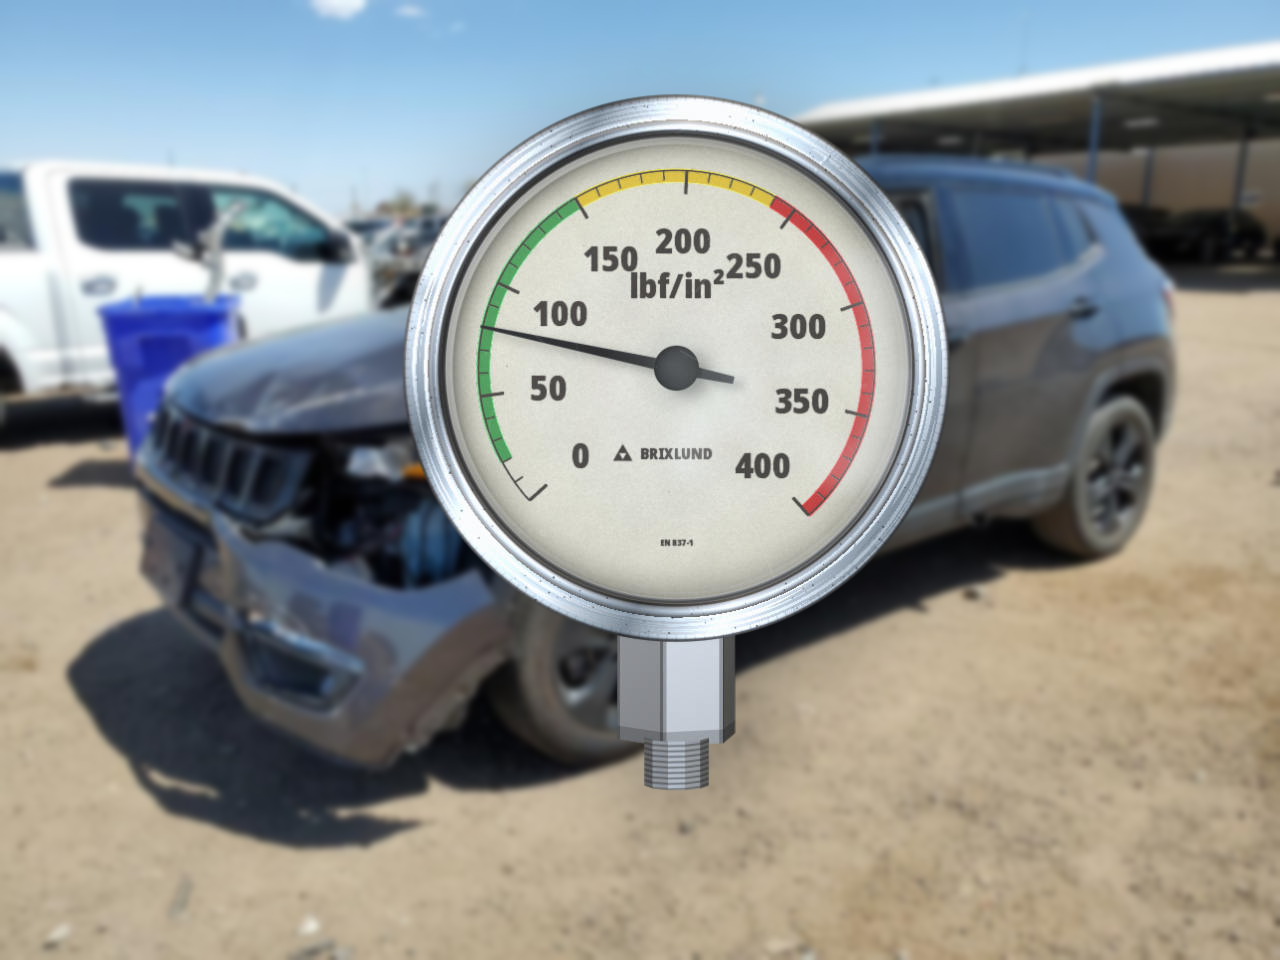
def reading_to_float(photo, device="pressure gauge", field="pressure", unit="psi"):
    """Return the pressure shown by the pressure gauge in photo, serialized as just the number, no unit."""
80
